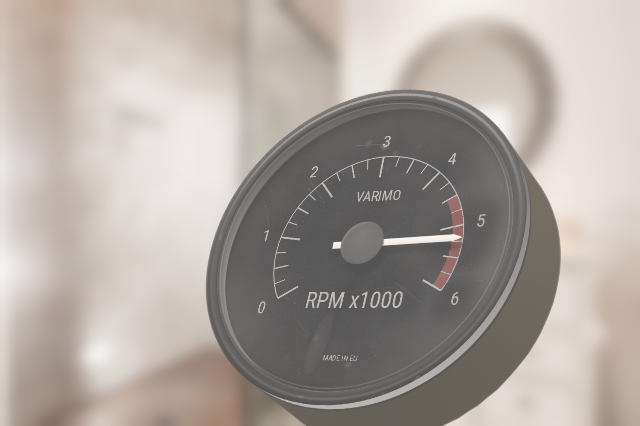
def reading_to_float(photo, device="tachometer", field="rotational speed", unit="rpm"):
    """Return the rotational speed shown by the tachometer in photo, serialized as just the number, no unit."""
5250
